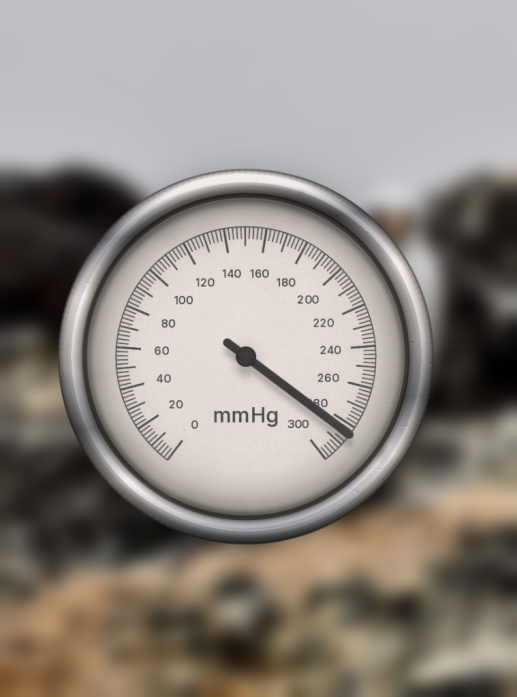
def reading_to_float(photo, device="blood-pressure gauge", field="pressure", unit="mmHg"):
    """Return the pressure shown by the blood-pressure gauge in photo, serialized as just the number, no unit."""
284
